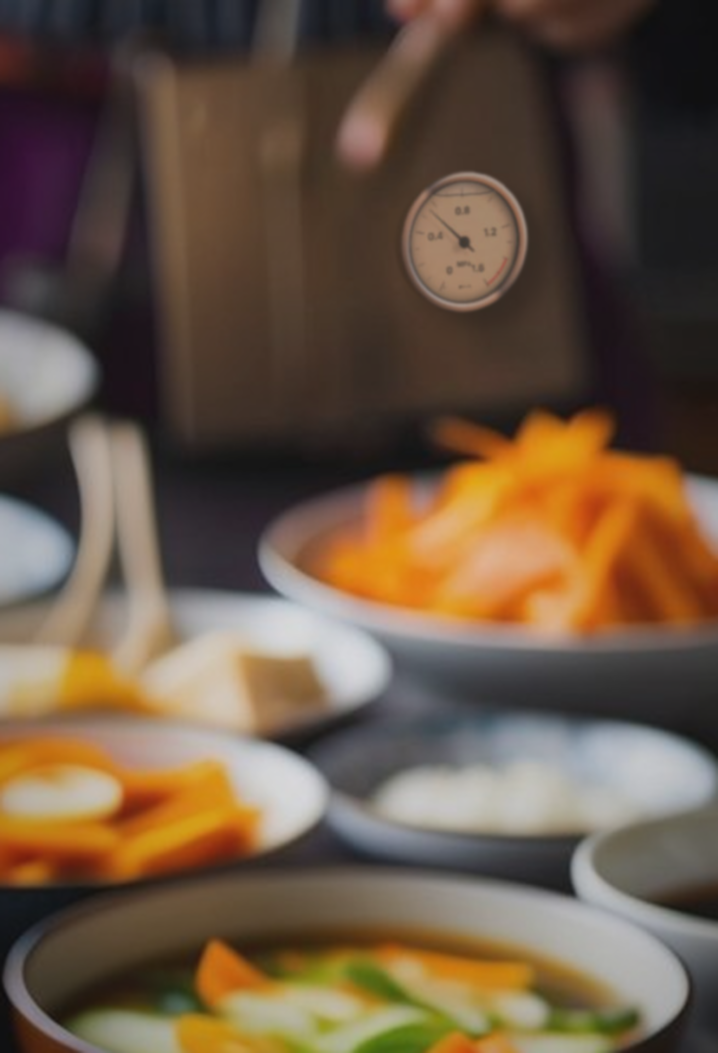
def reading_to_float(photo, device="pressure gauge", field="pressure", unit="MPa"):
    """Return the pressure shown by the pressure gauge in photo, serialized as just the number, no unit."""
0.55
